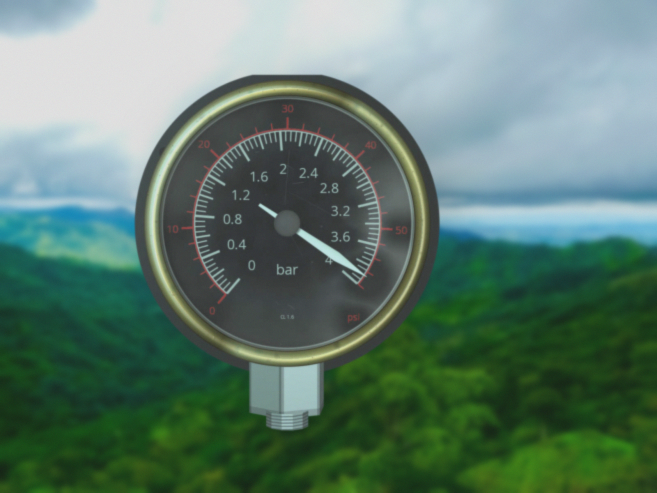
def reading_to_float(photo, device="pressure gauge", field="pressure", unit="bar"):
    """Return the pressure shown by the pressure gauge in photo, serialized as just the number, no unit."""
3.9
